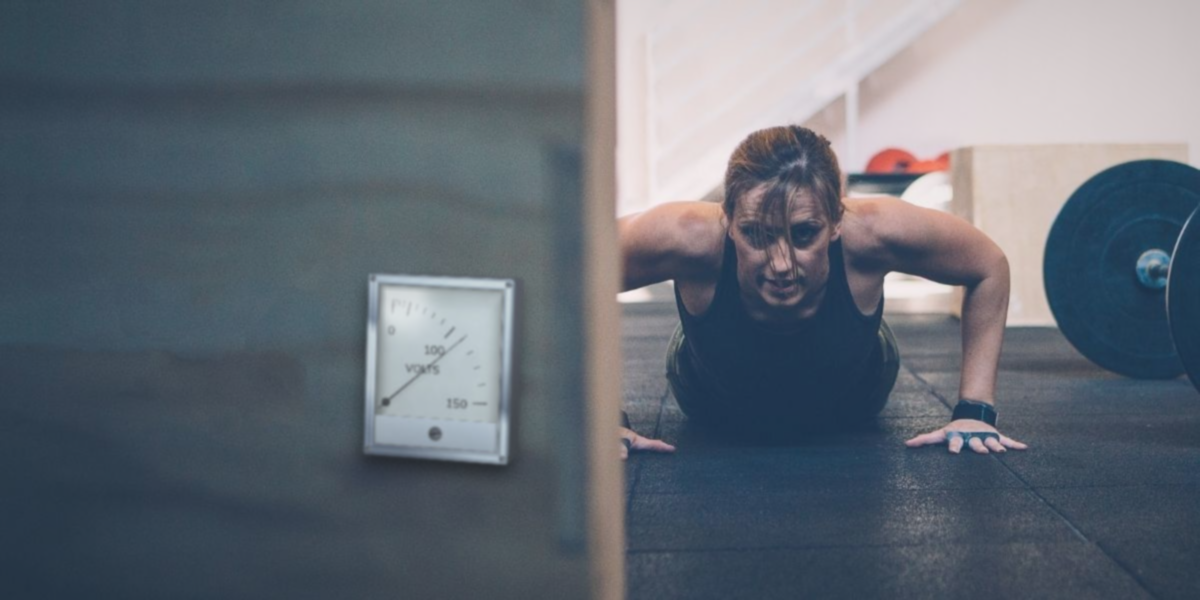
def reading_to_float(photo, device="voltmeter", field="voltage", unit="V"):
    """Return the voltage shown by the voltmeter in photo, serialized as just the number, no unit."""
110
